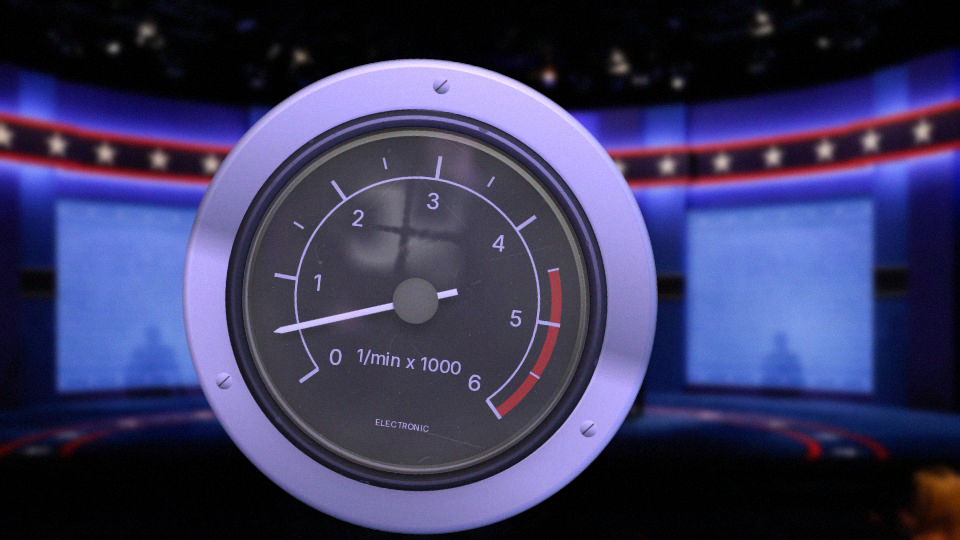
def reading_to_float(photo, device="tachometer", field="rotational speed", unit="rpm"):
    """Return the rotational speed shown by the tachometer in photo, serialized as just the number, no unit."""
500
